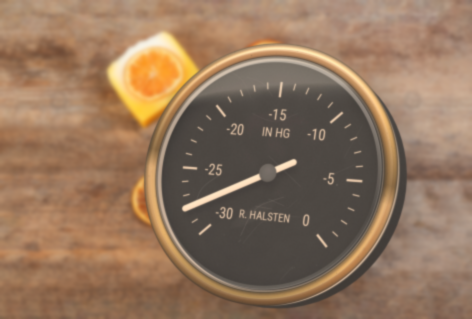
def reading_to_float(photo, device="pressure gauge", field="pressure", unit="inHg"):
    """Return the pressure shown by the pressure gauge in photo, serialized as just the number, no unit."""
-28
